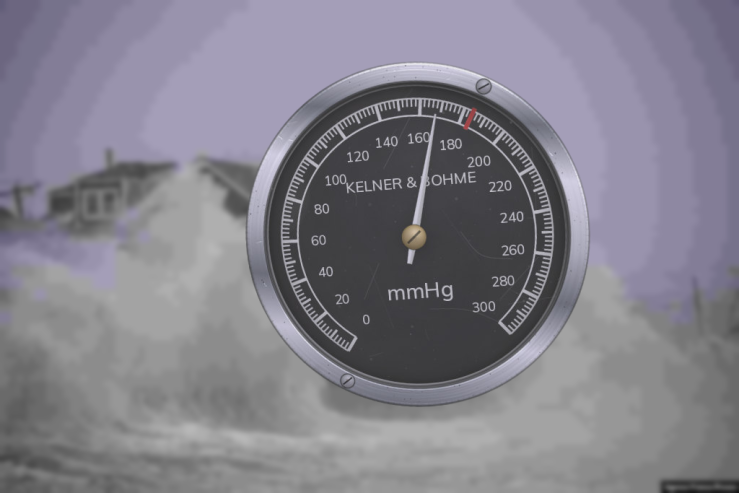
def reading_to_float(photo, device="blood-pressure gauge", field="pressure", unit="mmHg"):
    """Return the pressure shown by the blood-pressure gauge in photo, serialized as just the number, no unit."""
168
